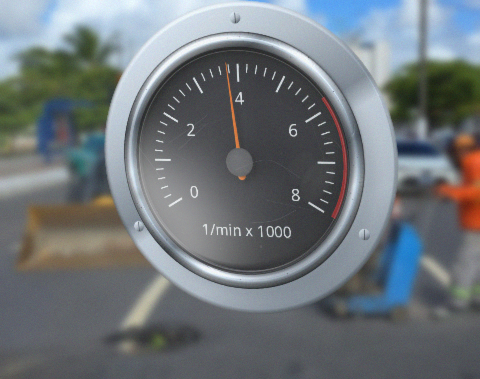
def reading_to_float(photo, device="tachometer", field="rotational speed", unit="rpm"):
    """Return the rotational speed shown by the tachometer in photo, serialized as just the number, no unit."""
3800
